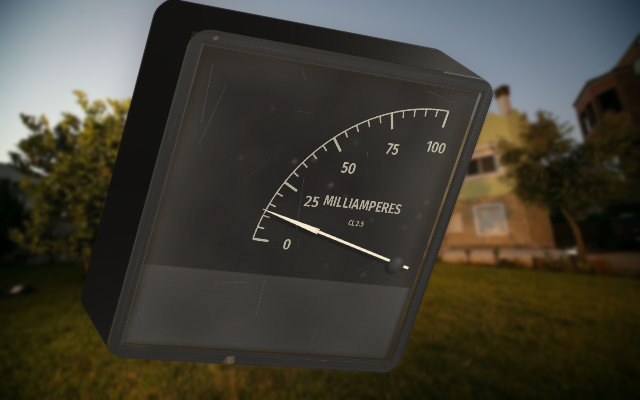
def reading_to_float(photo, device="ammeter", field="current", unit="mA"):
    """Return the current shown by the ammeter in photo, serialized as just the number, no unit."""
12.5
